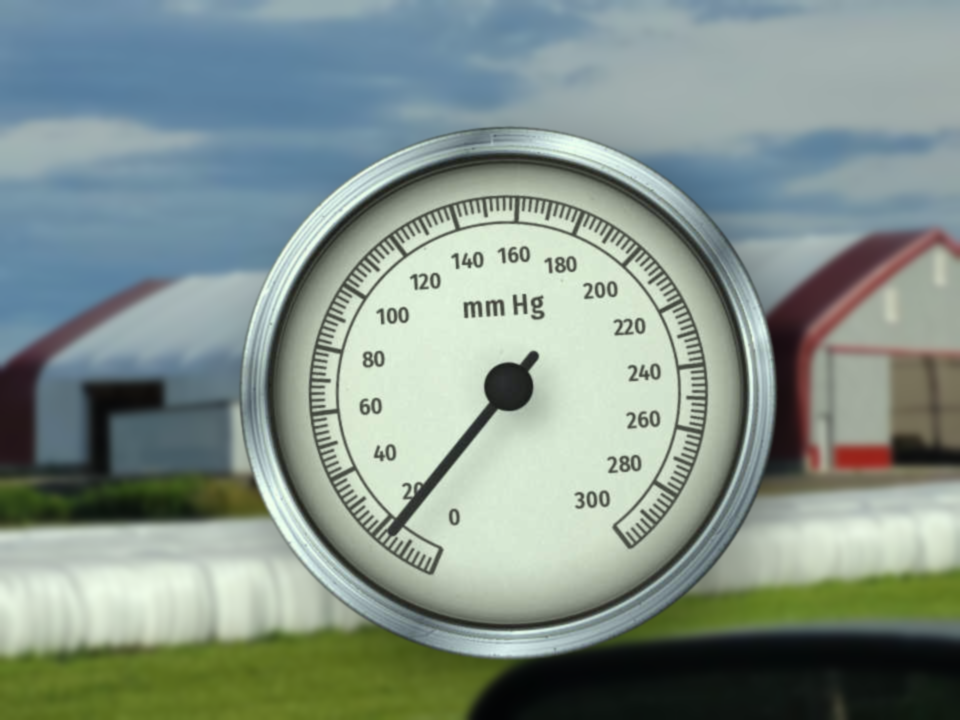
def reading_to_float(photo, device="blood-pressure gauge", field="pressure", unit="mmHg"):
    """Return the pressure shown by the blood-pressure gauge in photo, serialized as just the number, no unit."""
16
